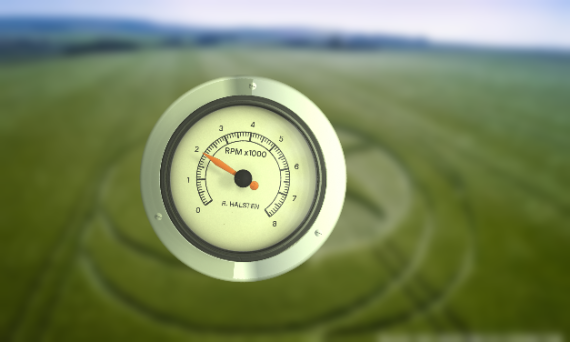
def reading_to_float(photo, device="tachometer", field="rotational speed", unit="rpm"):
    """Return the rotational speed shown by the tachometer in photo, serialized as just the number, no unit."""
2000
